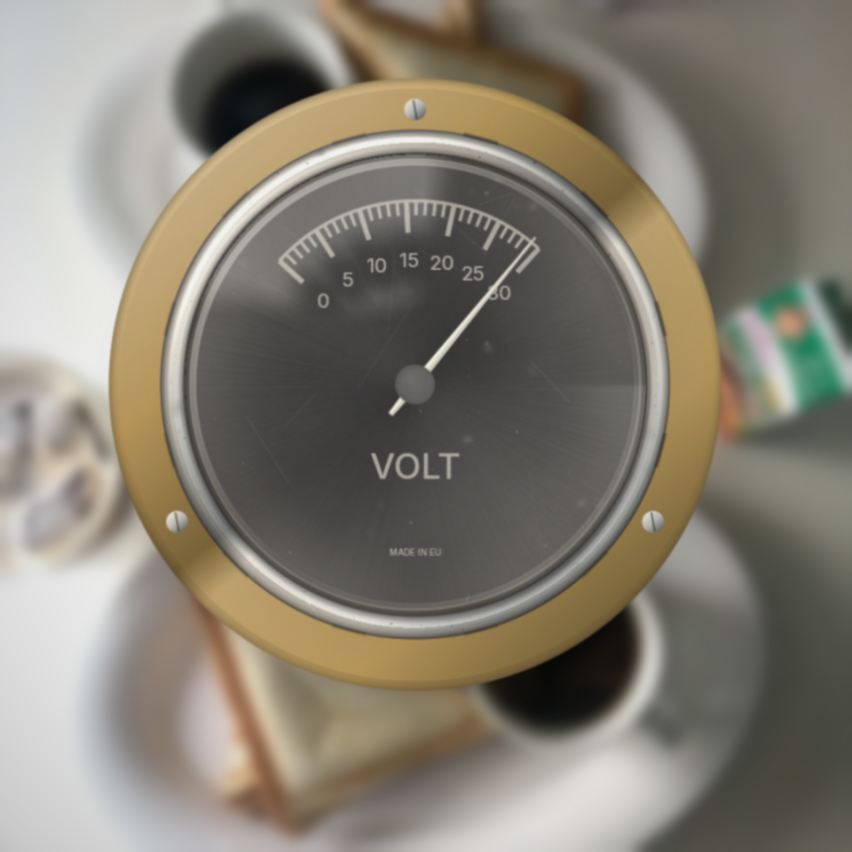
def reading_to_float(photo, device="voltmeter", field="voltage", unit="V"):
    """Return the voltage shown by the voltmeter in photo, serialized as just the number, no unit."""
29
